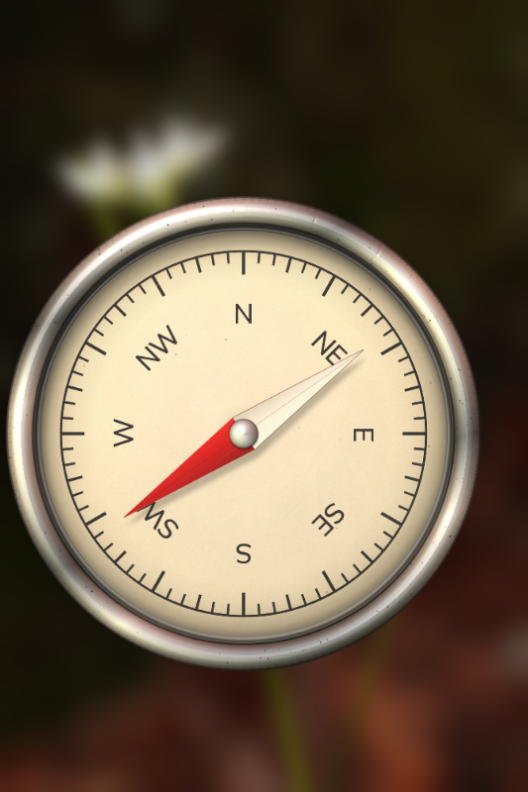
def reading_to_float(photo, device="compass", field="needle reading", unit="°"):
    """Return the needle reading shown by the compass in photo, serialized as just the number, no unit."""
235
